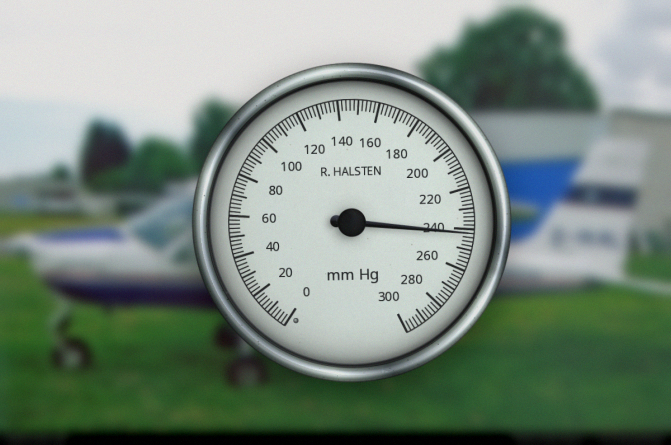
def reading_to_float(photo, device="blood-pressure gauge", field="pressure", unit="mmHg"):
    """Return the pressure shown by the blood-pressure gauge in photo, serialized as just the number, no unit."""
242
